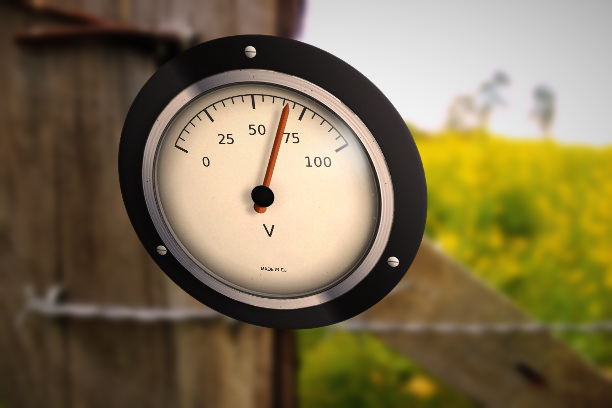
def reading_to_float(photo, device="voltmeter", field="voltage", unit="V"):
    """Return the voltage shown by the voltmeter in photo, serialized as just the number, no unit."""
67.5
